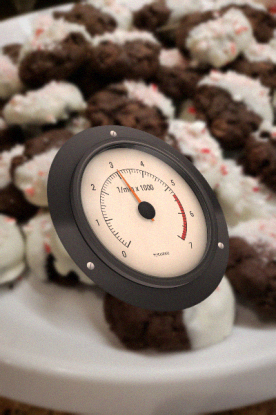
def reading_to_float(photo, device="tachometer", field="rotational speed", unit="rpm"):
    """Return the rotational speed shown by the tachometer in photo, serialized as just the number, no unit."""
3000
